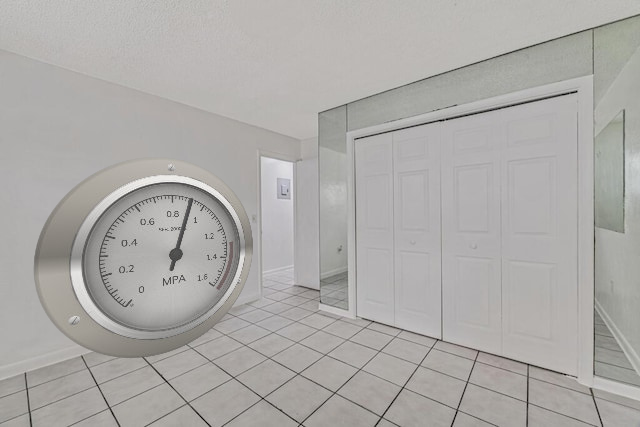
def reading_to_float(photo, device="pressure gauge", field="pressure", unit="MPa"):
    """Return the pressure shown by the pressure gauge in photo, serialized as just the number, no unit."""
0.9
